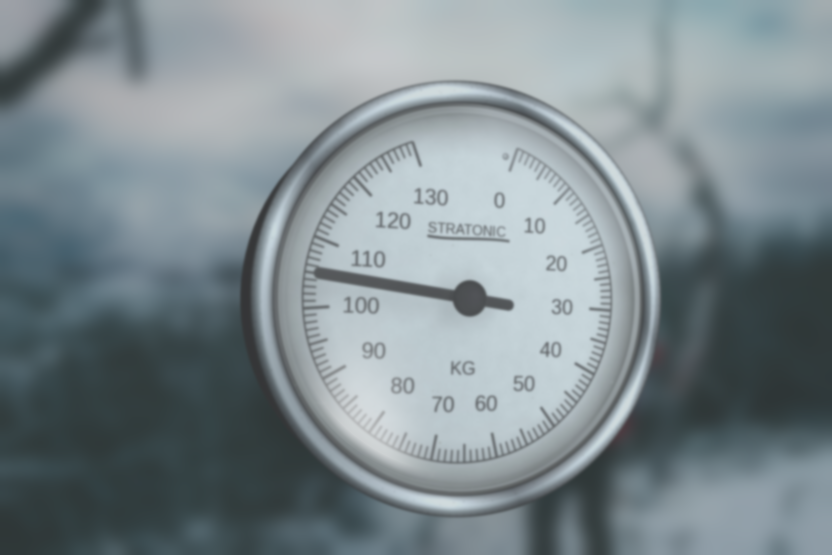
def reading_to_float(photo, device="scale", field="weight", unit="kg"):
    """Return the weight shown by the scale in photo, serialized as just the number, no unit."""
105
